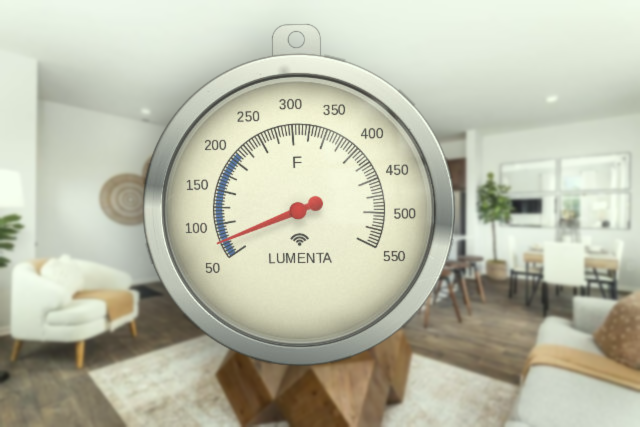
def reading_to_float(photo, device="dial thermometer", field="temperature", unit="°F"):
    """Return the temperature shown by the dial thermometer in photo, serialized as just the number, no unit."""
75
